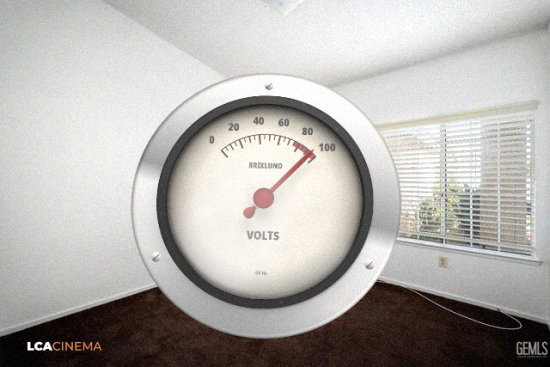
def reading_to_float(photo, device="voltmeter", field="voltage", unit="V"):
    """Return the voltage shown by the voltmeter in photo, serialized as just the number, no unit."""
95
